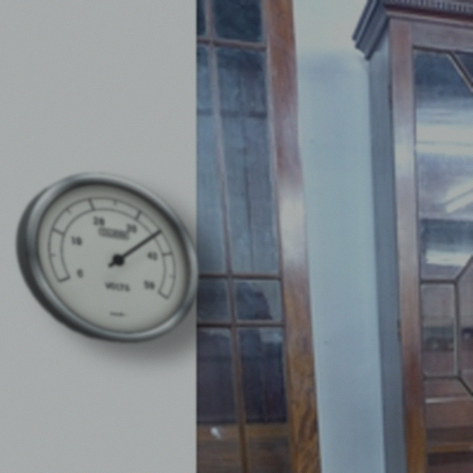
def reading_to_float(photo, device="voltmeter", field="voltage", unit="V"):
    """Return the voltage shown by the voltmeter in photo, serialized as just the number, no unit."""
35
